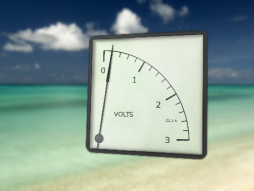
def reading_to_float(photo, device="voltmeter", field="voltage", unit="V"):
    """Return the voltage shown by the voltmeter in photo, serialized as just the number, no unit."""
0.2
